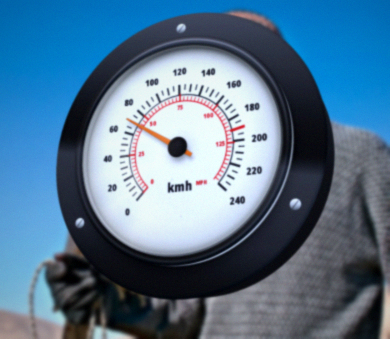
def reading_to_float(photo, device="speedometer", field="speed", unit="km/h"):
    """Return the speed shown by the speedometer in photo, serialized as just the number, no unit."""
70
